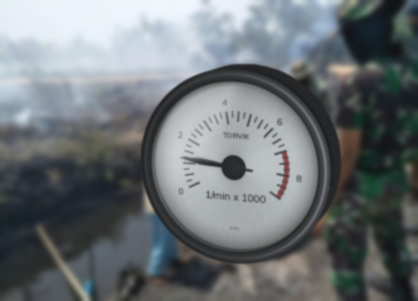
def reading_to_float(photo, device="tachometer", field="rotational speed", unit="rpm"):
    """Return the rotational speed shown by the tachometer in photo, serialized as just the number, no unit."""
1250
